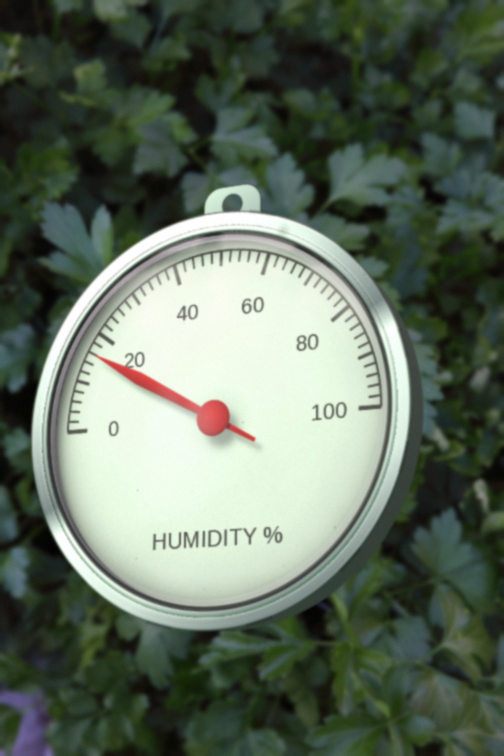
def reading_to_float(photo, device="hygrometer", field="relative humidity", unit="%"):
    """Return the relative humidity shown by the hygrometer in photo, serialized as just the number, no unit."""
16
